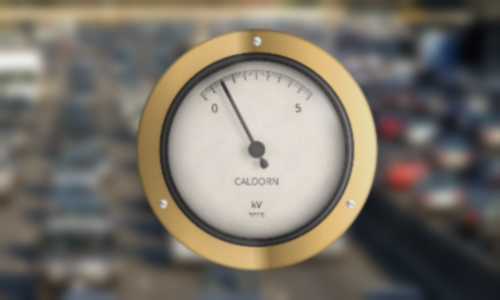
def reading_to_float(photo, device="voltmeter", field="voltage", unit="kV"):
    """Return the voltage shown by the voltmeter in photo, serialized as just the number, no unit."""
1
